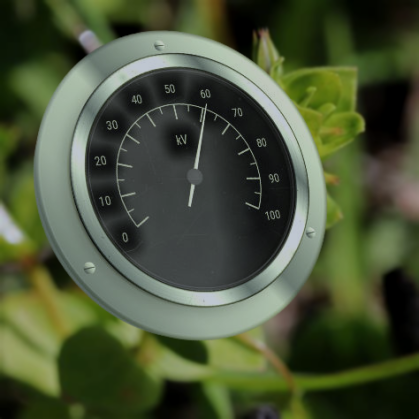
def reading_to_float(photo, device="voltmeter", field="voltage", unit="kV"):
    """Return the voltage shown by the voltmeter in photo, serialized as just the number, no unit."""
60
